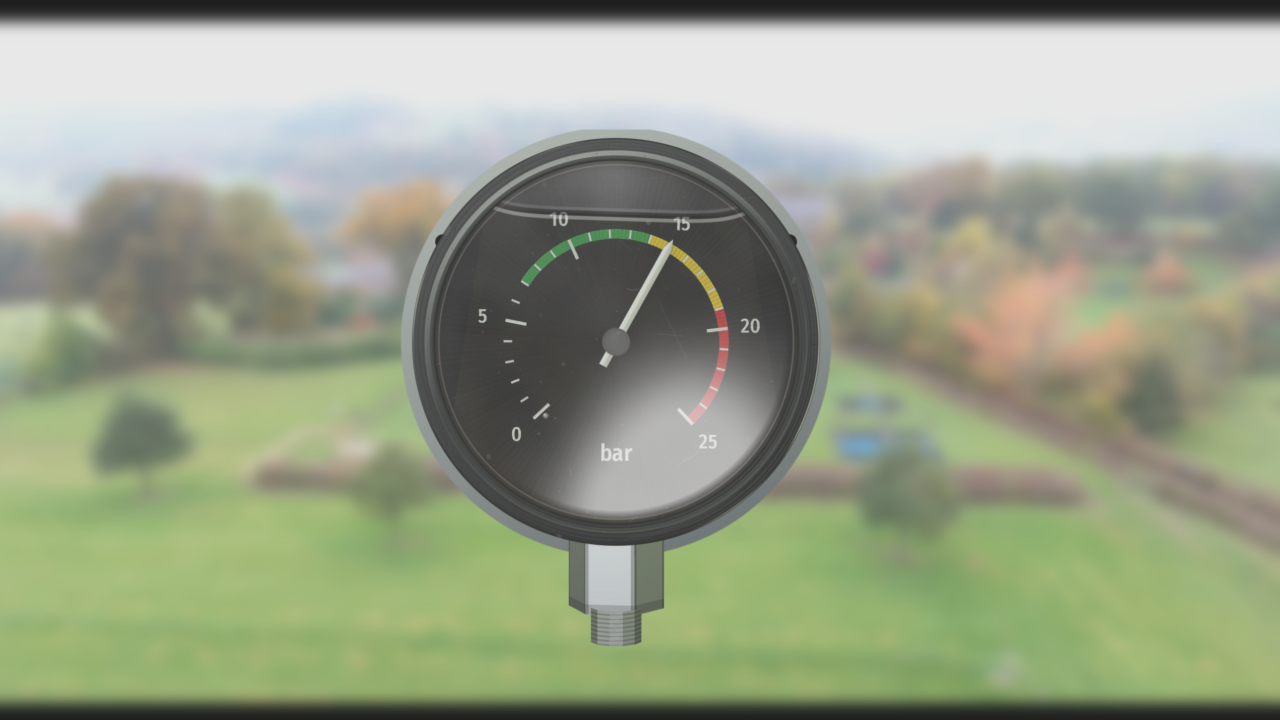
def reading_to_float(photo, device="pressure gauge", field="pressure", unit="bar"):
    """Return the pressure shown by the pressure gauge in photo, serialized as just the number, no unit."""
15
